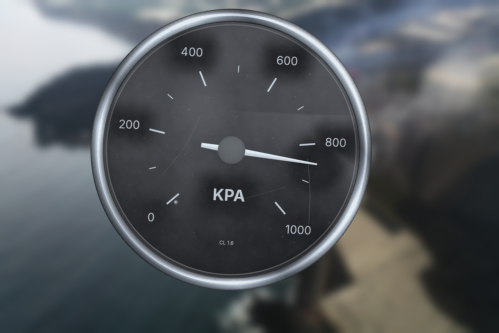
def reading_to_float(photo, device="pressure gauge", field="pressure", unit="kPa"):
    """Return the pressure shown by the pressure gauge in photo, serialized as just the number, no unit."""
850
